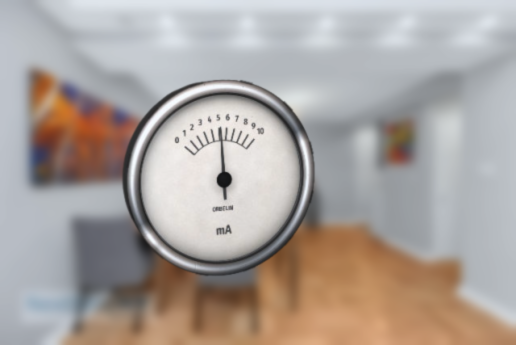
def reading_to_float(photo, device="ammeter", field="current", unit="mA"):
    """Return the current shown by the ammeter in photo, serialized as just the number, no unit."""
5
